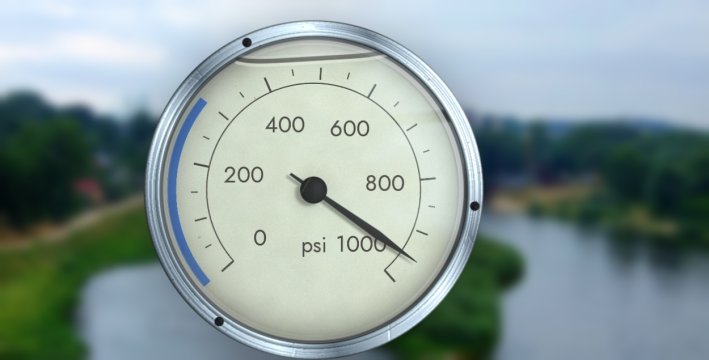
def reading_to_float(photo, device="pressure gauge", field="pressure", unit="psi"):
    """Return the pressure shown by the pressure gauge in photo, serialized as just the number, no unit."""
950
